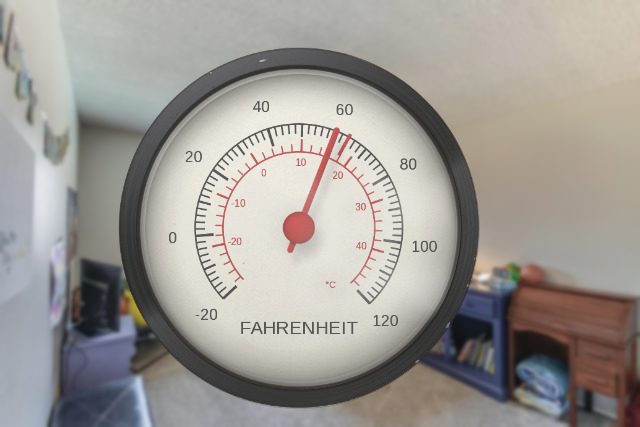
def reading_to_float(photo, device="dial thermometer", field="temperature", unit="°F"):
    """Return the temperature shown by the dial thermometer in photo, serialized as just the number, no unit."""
60
